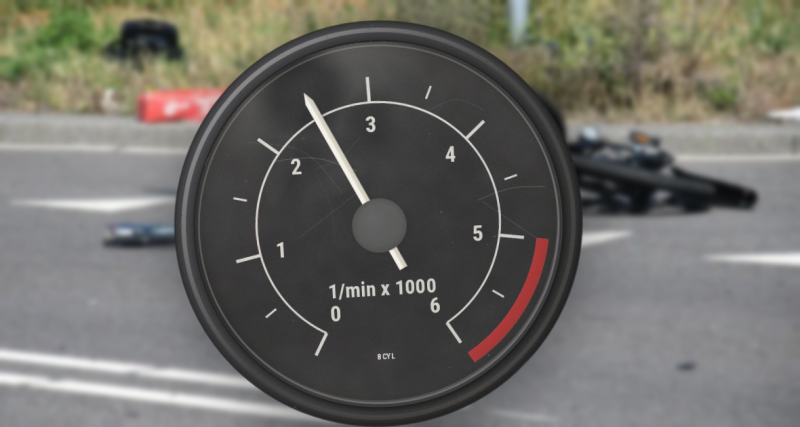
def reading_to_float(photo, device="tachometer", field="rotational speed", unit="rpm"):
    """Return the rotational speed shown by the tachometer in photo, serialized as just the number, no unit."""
2500
